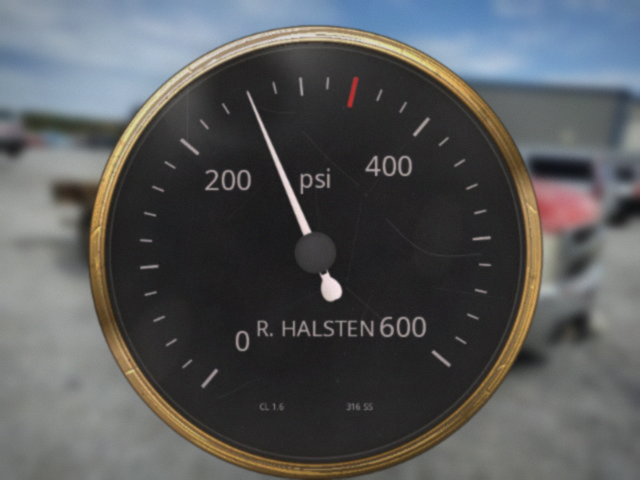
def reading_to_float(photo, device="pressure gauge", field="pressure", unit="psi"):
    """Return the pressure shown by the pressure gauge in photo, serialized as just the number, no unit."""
260
